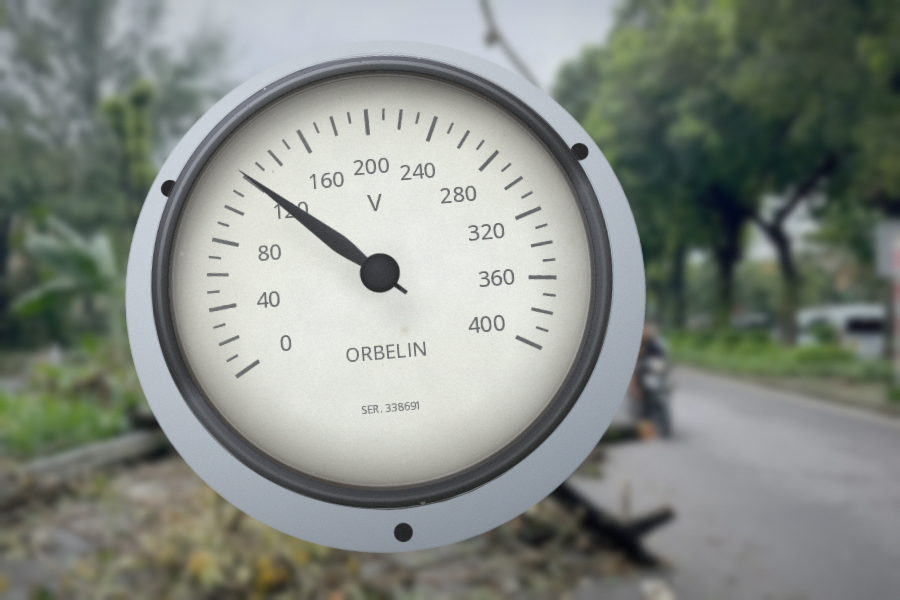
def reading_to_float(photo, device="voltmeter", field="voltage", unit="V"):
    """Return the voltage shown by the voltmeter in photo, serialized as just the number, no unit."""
120
